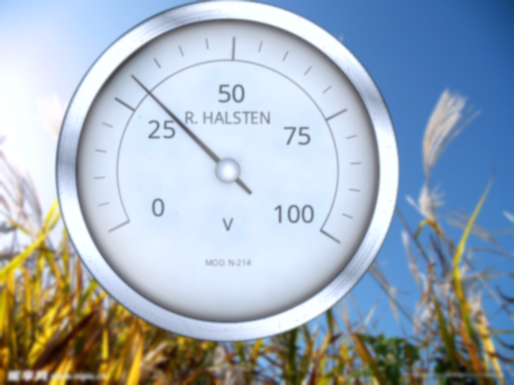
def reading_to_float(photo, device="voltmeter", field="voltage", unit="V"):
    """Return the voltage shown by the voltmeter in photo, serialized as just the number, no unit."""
30
